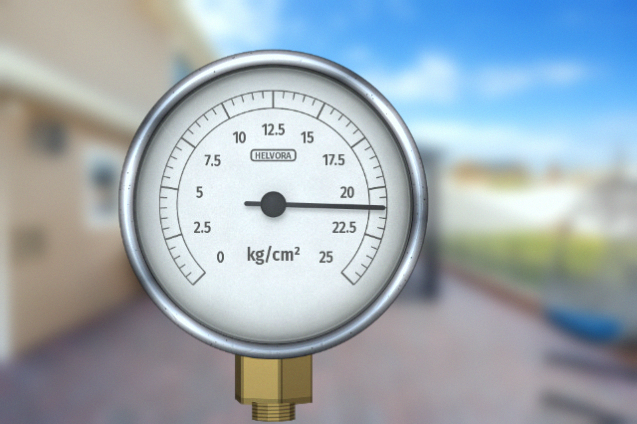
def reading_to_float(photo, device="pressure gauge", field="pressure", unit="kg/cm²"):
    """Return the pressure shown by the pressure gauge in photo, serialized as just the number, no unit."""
21
